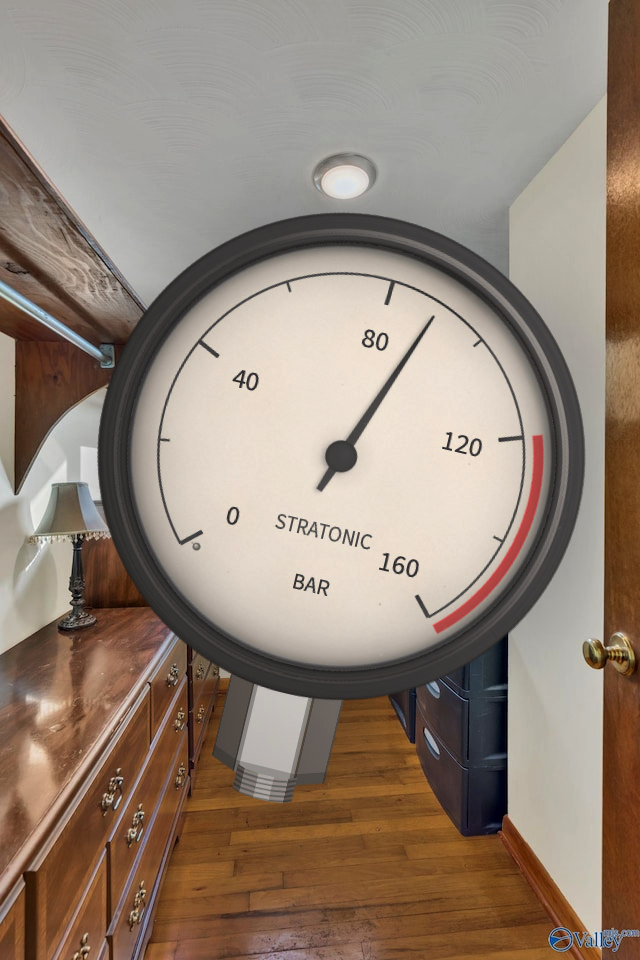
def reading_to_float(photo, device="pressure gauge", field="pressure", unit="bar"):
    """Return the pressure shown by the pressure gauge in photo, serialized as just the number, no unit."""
90
